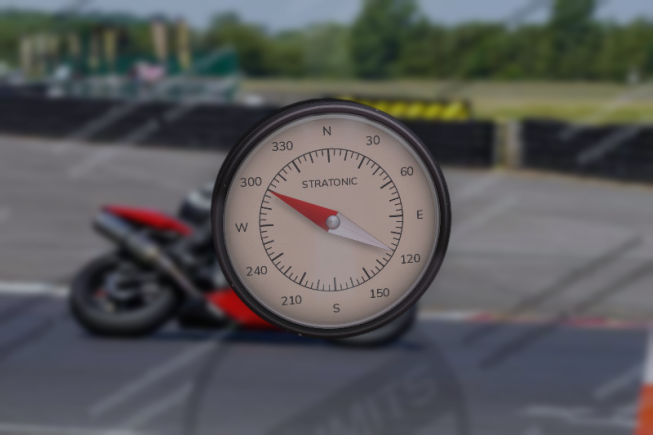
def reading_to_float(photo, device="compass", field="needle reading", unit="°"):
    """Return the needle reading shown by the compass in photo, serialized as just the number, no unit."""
300
